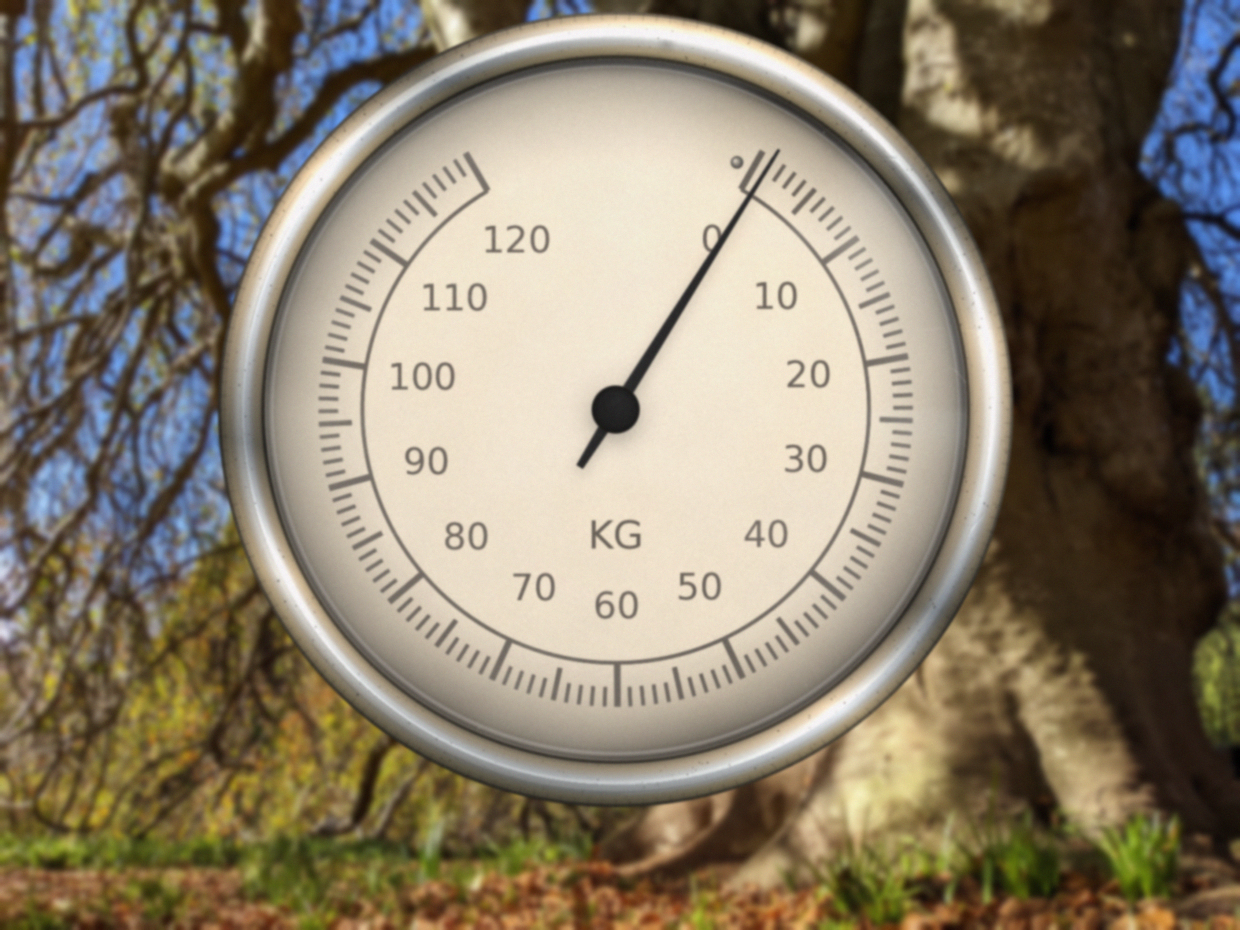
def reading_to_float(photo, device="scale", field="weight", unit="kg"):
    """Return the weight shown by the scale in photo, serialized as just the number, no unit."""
1
